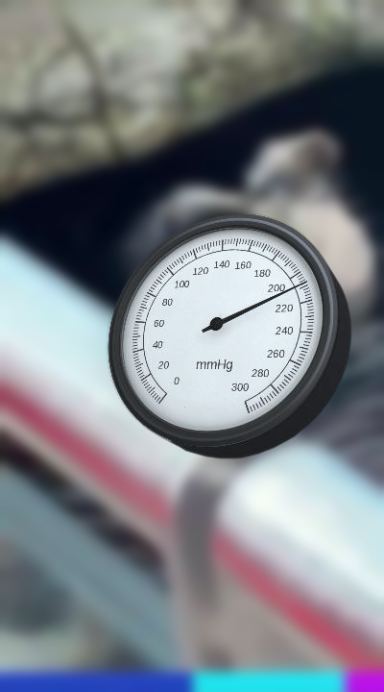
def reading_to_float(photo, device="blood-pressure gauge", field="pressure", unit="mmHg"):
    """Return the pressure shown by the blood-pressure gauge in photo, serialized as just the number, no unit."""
210
